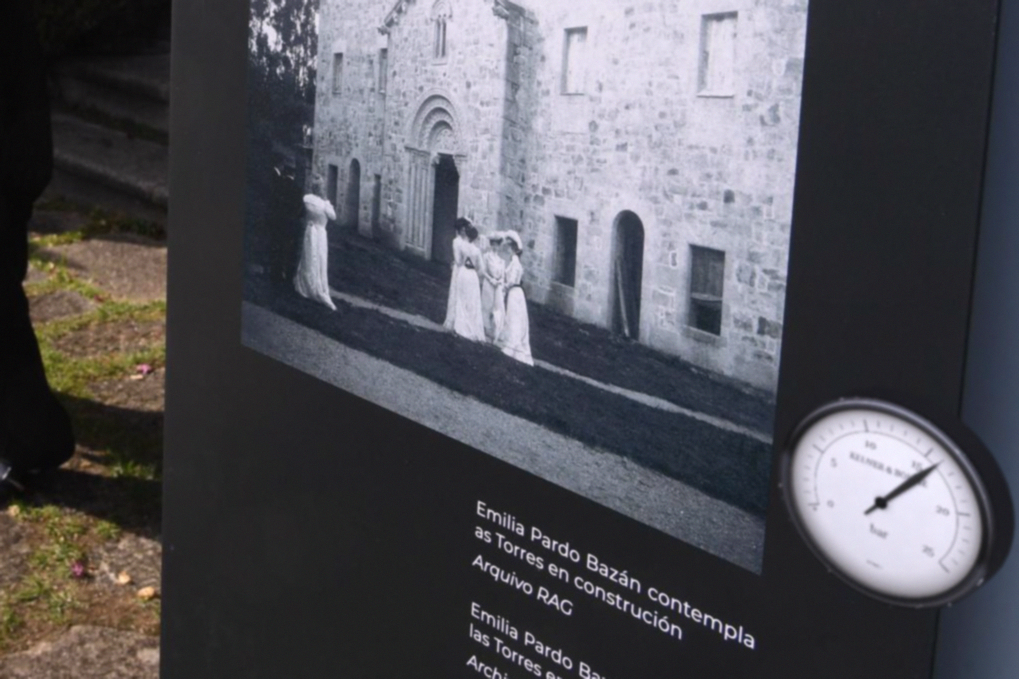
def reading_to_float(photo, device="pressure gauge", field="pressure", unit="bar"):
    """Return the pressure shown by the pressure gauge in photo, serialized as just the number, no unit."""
16
